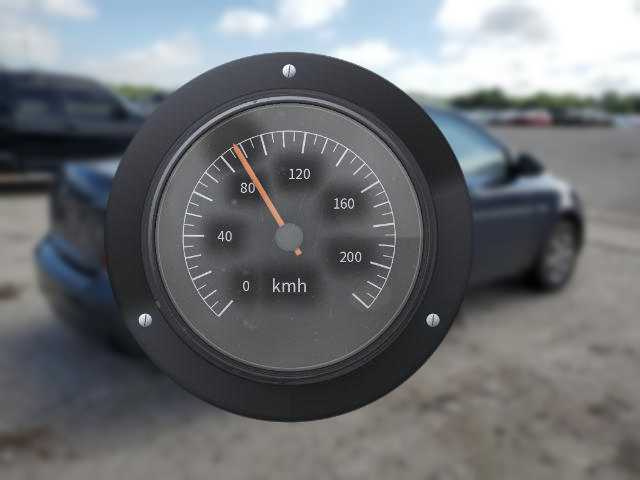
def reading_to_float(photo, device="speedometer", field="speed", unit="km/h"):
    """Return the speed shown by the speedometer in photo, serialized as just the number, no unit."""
87.5
